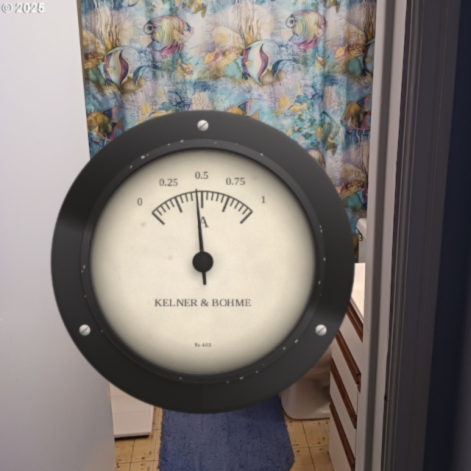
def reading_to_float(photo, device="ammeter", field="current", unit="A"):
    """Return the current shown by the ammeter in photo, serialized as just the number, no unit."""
0.45
